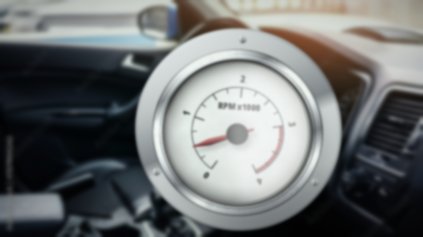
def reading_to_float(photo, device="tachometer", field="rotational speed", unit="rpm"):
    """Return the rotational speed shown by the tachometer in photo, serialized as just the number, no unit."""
500
